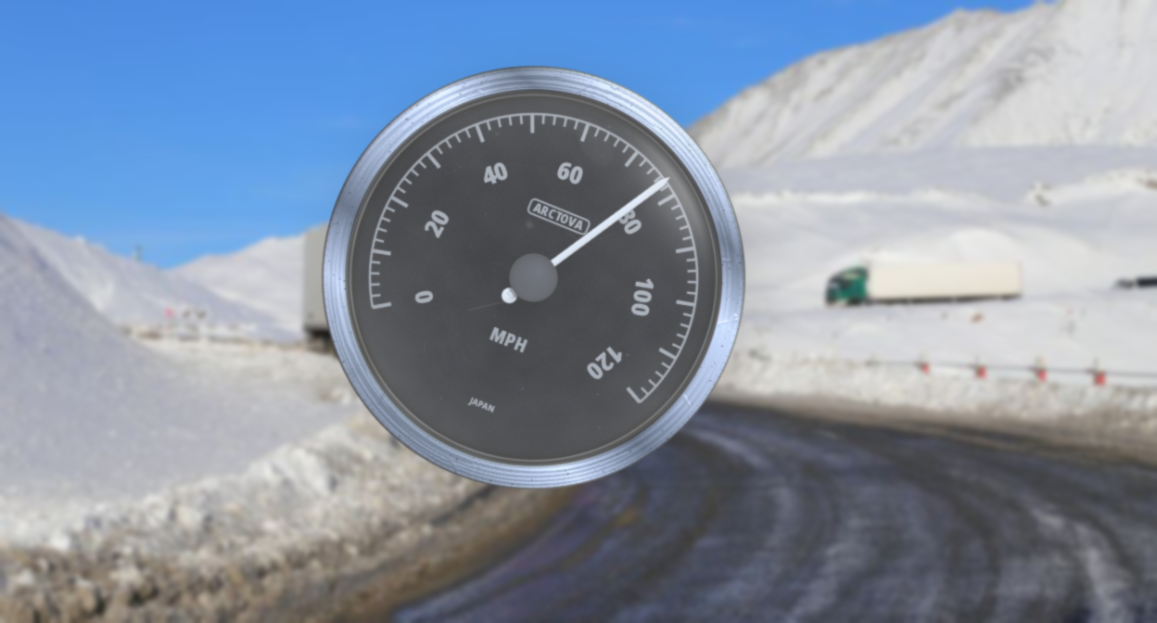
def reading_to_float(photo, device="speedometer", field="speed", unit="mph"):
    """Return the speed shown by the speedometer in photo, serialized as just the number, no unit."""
77
